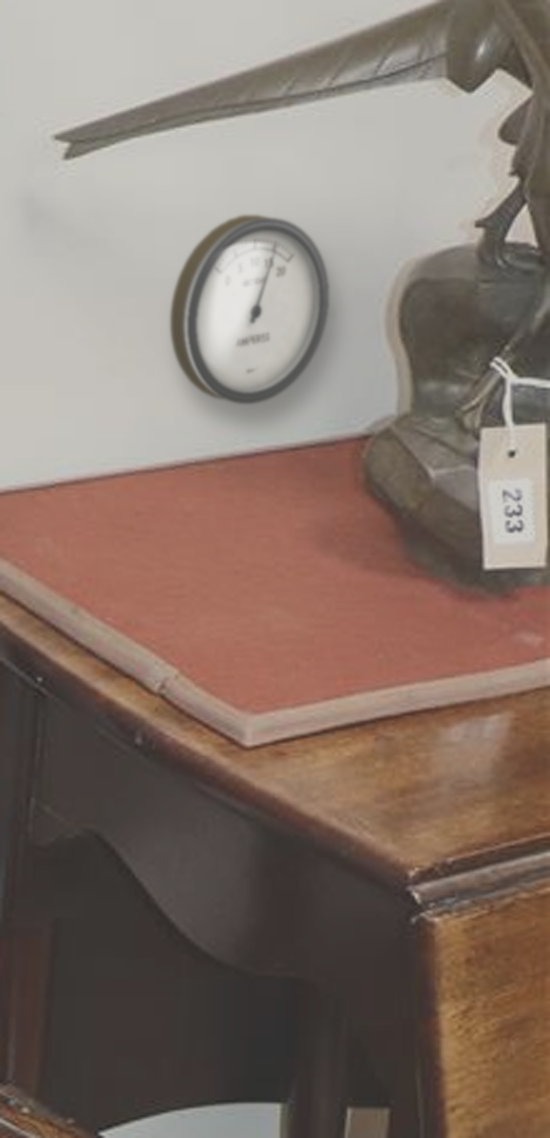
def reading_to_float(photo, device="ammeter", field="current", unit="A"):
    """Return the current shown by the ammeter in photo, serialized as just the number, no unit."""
15
